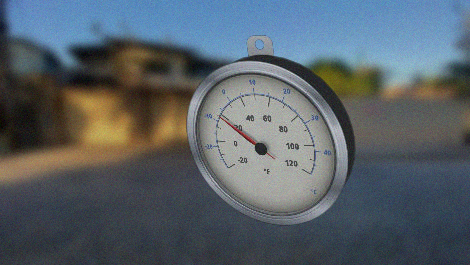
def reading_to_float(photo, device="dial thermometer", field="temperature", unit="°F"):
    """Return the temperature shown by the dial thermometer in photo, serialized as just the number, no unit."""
20
